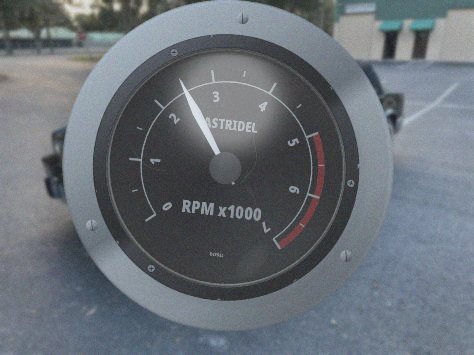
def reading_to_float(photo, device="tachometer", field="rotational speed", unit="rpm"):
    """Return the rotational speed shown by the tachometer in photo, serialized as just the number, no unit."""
2500
